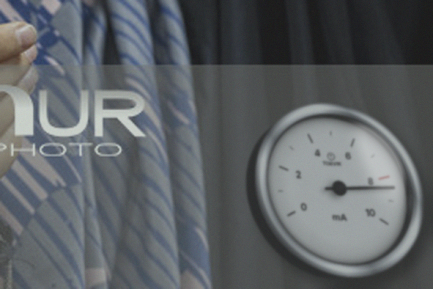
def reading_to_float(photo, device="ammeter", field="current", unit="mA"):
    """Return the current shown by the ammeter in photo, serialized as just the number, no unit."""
8.5
